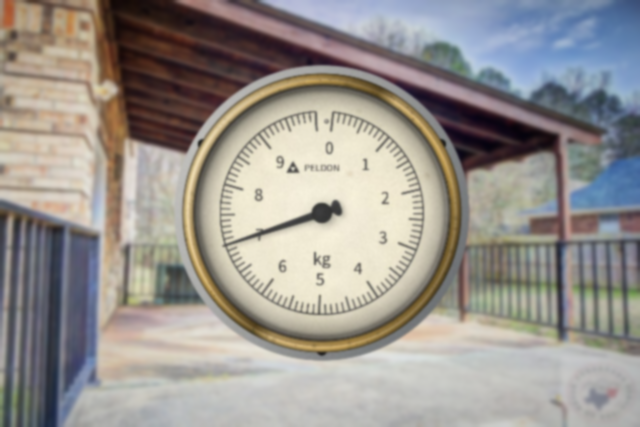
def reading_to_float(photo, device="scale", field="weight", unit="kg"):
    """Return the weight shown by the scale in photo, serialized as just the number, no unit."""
7
